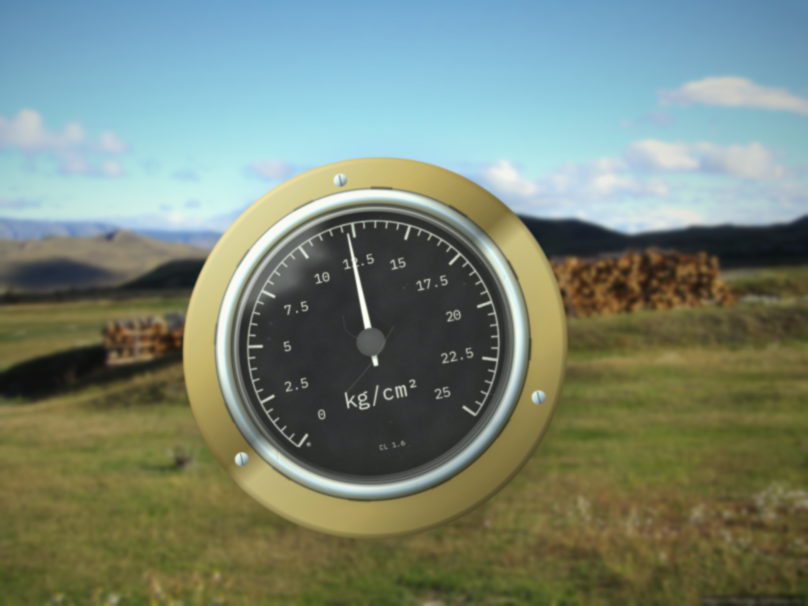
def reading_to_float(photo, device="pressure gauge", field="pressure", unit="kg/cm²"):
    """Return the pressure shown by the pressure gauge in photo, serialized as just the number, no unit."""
12.25
